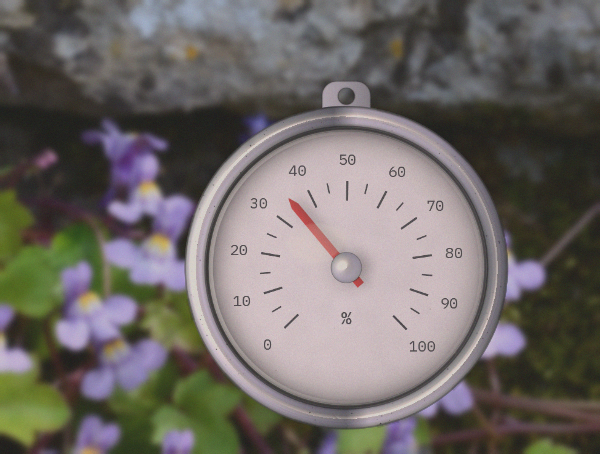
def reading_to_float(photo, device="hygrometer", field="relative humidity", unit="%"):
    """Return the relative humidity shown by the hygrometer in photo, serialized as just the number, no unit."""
35
